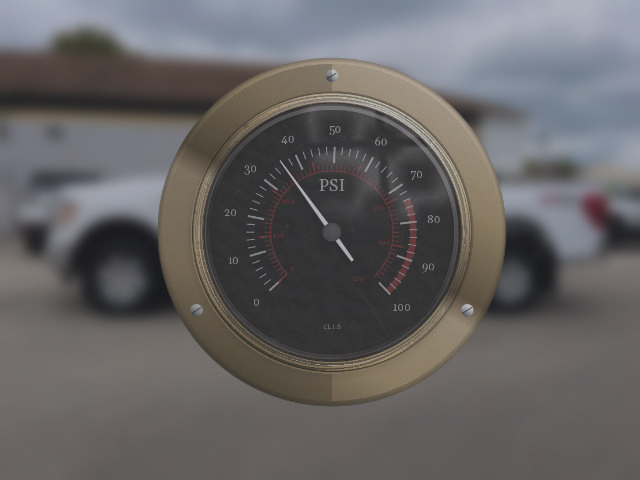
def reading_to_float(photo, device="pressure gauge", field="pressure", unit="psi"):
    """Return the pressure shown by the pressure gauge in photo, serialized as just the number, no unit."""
36
